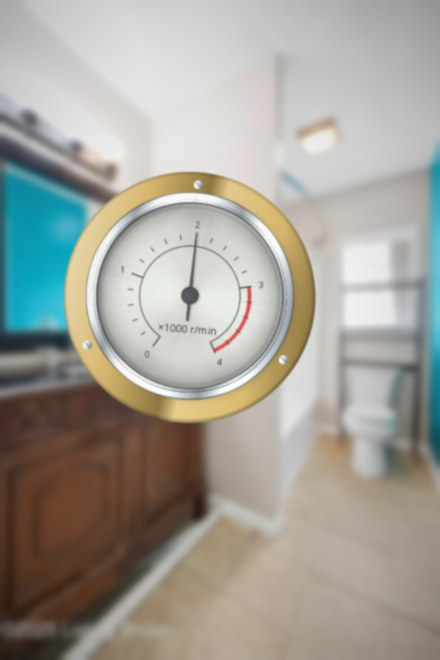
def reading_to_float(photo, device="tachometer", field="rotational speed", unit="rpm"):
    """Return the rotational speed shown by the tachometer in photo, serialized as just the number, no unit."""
2000
